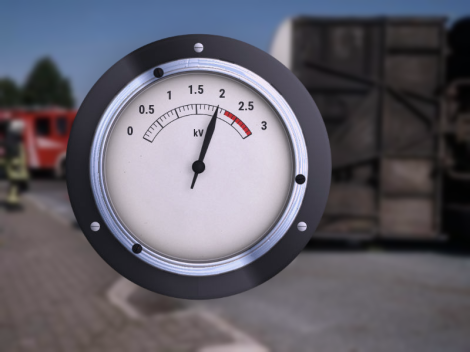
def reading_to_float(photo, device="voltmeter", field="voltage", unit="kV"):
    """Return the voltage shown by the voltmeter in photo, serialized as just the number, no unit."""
2
